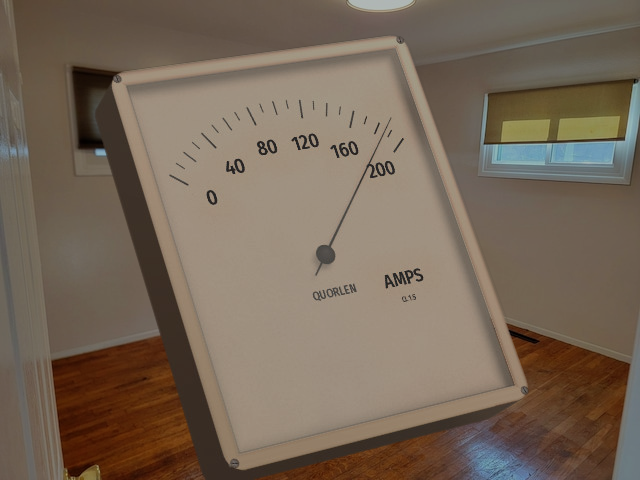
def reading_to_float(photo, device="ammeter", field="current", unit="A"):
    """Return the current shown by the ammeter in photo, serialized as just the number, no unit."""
185
